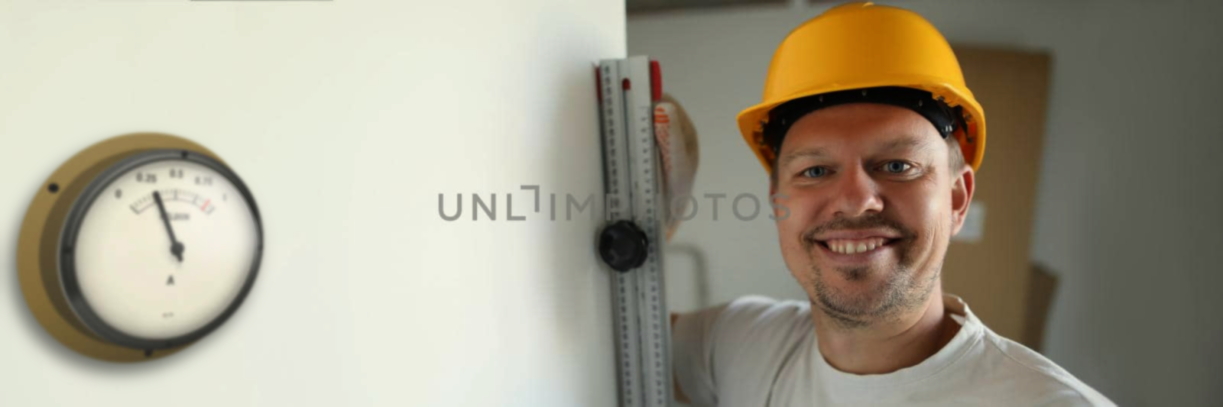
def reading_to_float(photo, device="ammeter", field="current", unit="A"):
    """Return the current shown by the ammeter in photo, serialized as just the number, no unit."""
0.25
